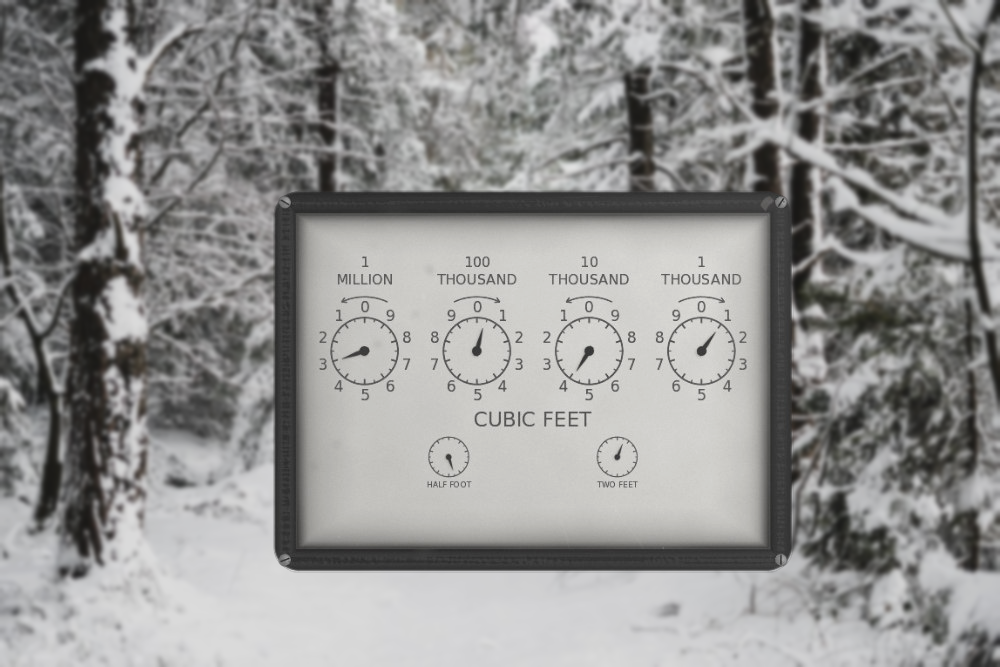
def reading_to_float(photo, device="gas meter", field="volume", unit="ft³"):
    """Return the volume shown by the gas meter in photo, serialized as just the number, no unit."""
304100
